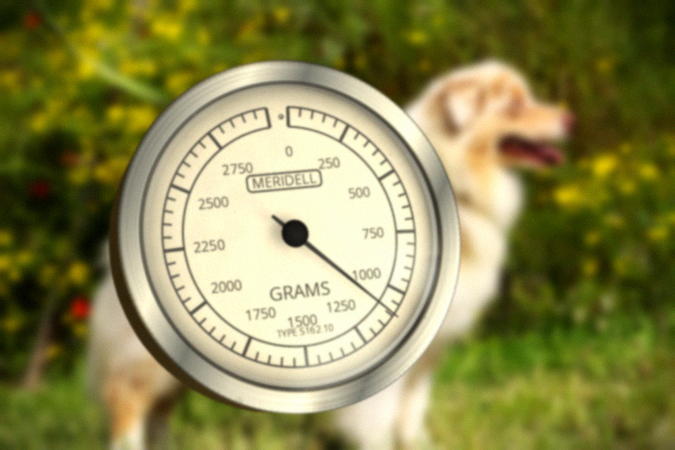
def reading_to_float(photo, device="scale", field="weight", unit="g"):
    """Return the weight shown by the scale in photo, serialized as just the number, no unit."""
1100
